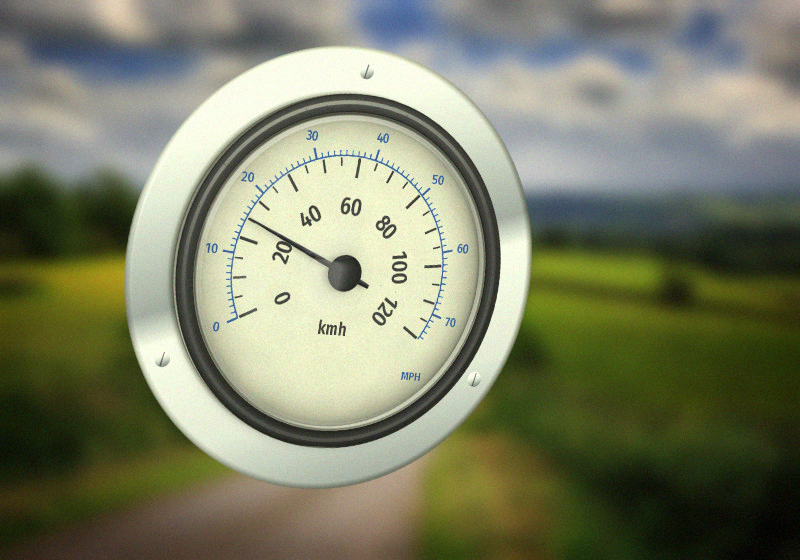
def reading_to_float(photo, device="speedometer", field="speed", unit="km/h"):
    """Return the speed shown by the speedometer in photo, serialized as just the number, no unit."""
25
